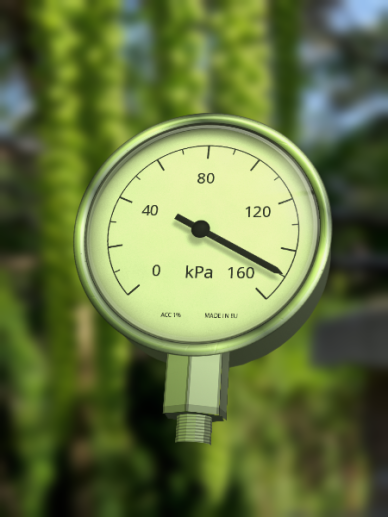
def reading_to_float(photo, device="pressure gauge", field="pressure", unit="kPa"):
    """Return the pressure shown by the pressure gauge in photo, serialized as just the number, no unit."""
150
